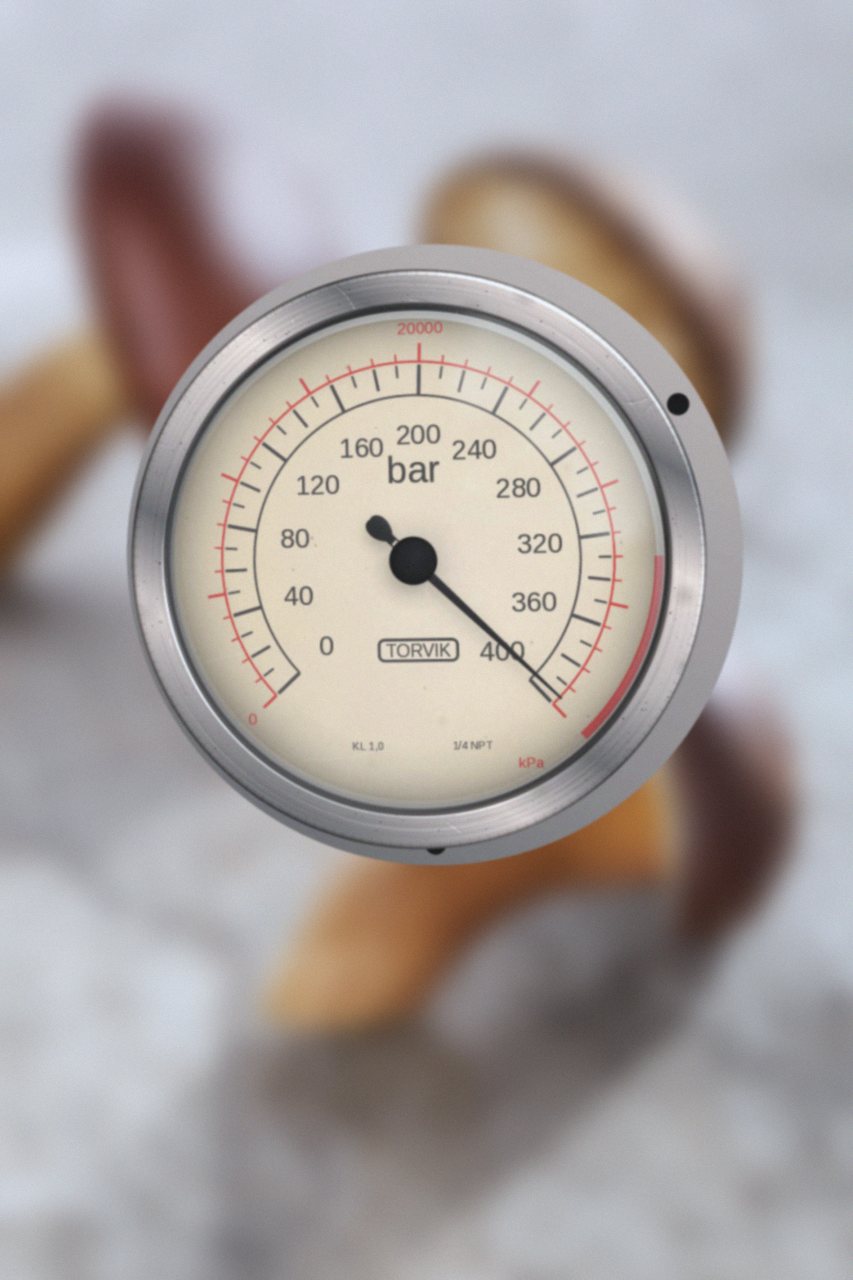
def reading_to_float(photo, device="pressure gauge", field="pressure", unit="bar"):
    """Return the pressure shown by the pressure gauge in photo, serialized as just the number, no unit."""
395
